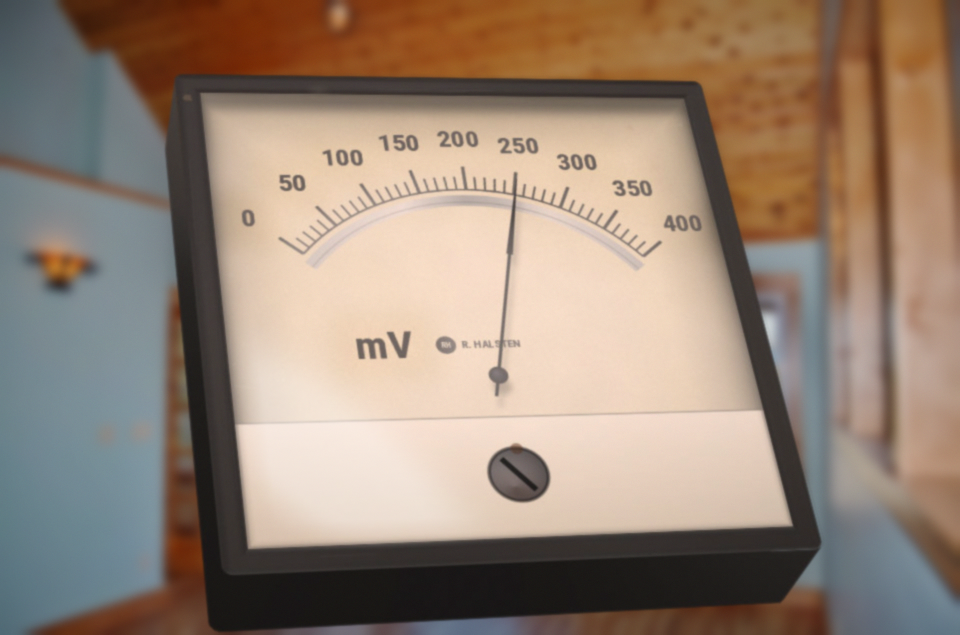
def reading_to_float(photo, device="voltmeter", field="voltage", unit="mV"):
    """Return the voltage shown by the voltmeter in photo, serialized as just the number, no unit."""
250
